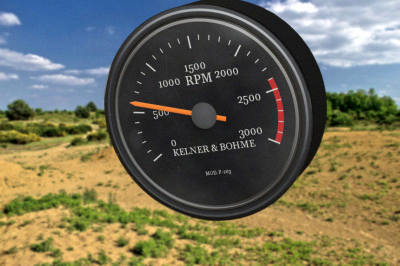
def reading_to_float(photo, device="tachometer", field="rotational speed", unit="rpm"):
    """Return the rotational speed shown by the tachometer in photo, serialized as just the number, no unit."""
600
